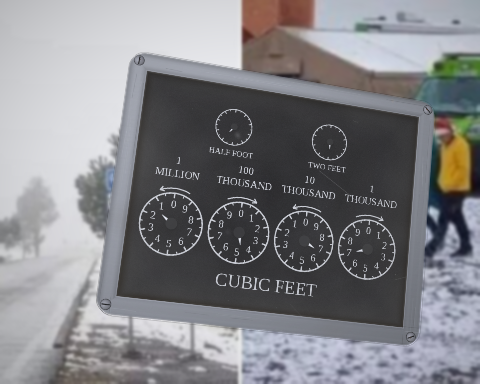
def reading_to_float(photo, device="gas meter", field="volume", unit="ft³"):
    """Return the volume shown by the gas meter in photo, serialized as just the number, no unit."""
146700
